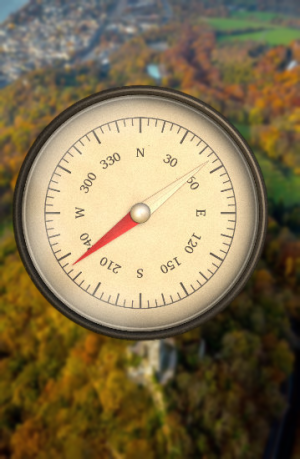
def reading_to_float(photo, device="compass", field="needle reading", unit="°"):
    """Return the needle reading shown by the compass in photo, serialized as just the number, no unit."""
232.5
